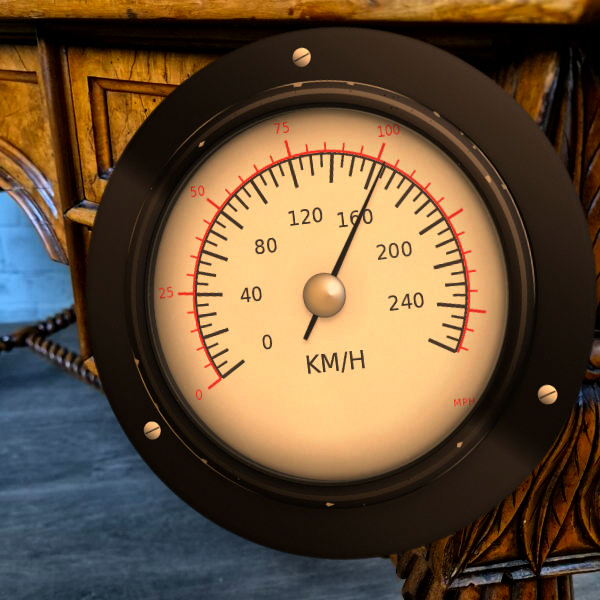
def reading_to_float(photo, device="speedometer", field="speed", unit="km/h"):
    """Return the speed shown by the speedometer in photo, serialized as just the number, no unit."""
165
